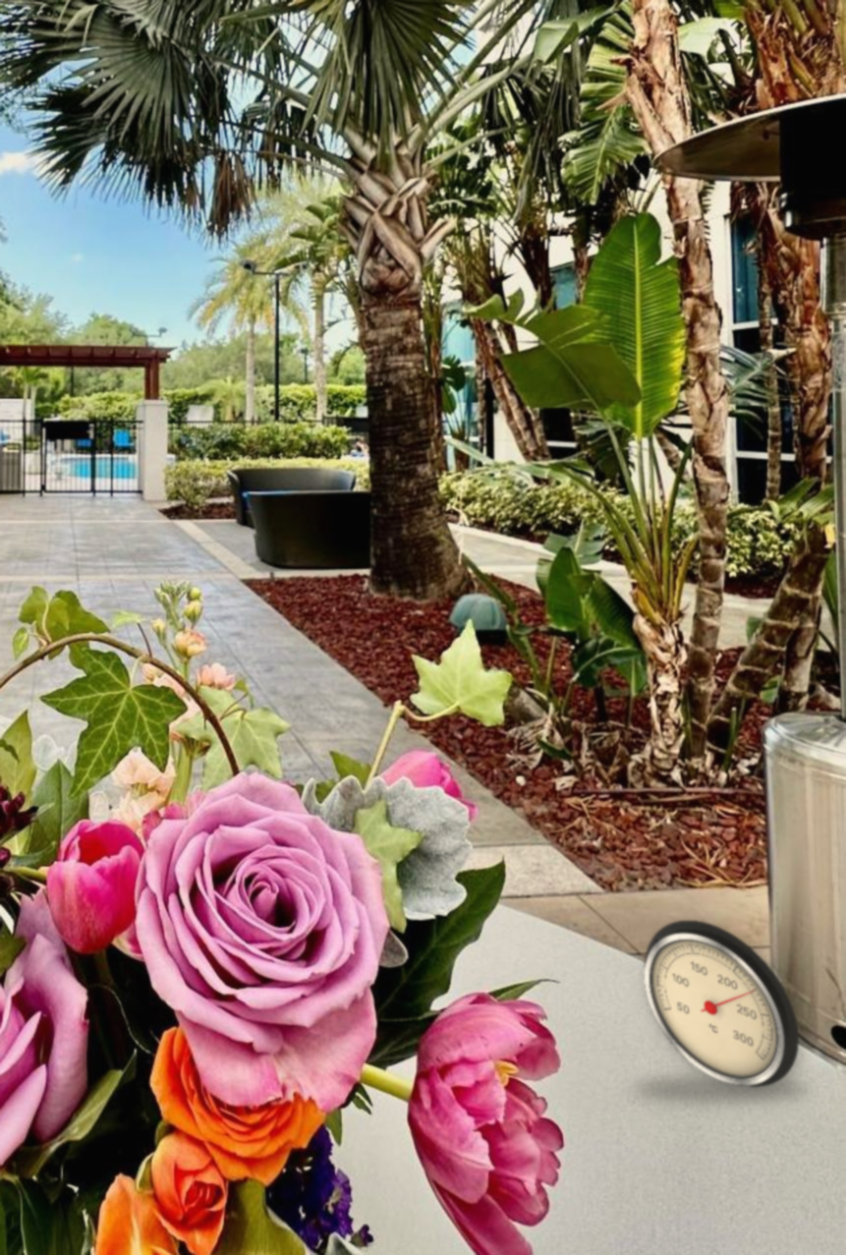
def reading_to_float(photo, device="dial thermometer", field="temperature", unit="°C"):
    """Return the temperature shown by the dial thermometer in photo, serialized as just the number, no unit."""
225
